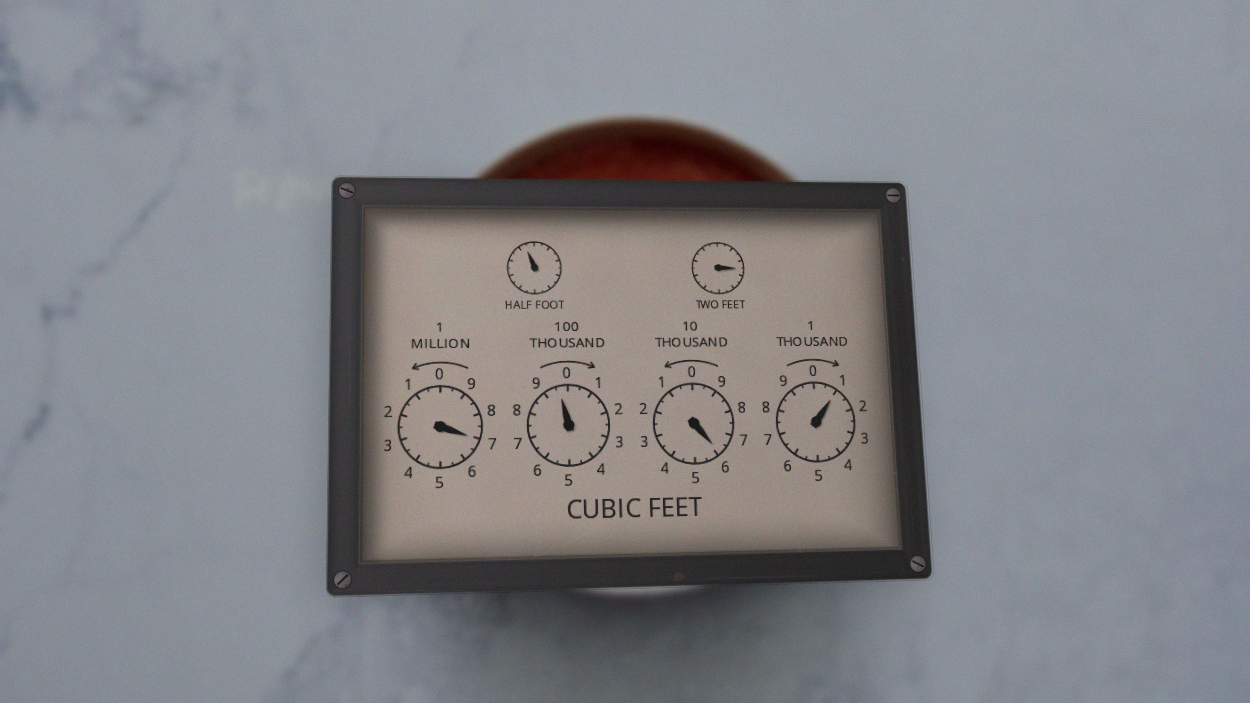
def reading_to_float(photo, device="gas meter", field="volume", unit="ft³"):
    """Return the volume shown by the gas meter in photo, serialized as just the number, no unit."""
696100
